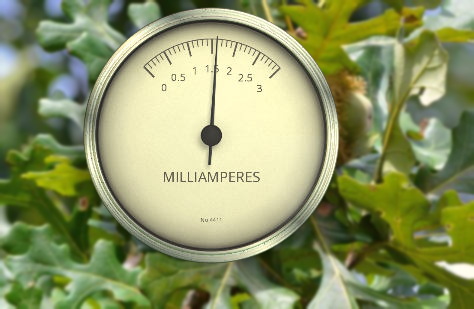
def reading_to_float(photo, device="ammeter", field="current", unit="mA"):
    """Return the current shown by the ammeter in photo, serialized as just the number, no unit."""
1.6
